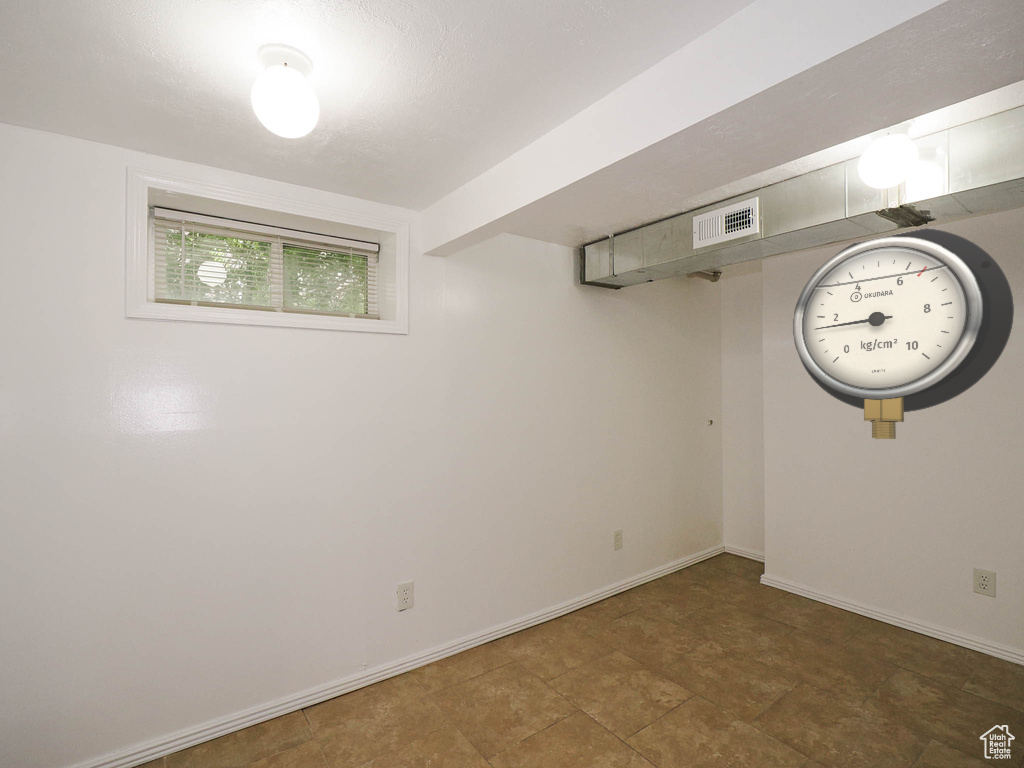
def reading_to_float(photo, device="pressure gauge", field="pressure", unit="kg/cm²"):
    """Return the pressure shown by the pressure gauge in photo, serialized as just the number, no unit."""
1.5
